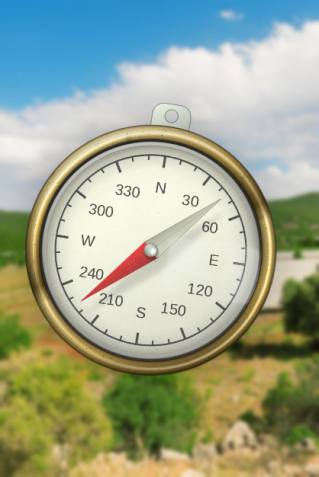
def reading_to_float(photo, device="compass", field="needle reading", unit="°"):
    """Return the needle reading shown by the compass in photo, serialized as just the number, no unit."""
225
